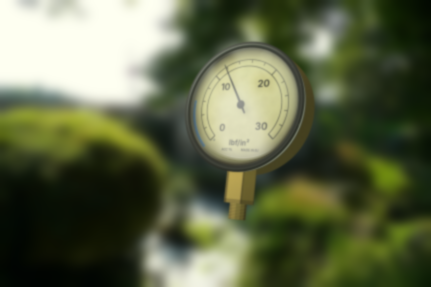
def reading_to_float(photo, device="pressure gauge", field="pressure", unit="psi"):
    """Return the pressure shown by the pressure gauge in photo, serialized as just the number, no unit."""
12
